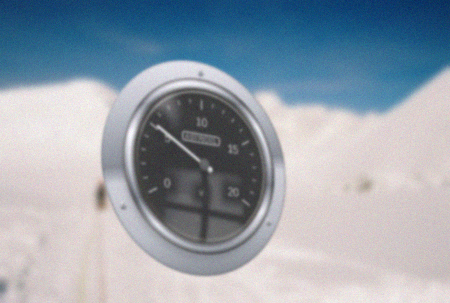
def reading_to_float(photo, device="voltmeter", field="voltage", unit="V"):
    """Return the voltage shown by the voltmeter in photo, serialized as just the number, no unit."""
5
